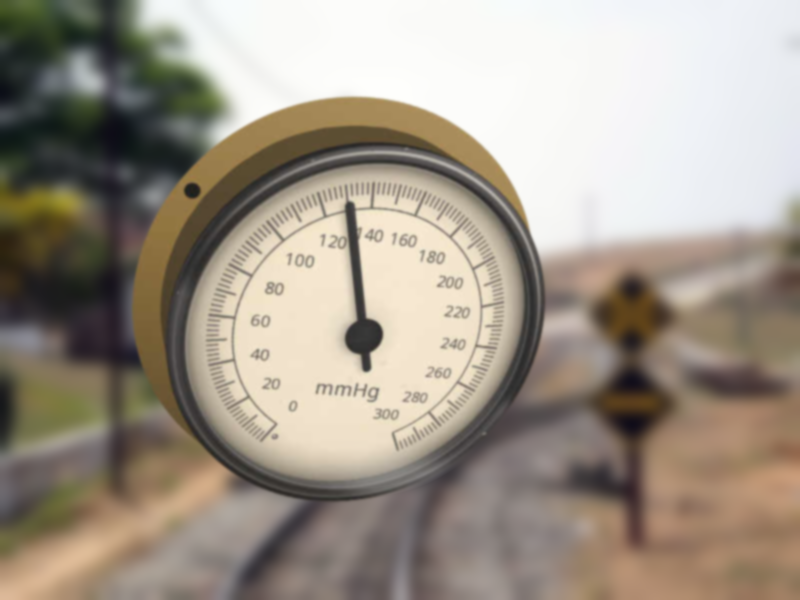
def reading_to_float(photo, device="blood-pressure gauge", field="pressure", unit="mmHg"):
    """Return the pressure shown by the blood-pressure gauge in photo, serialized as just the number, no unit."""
130
